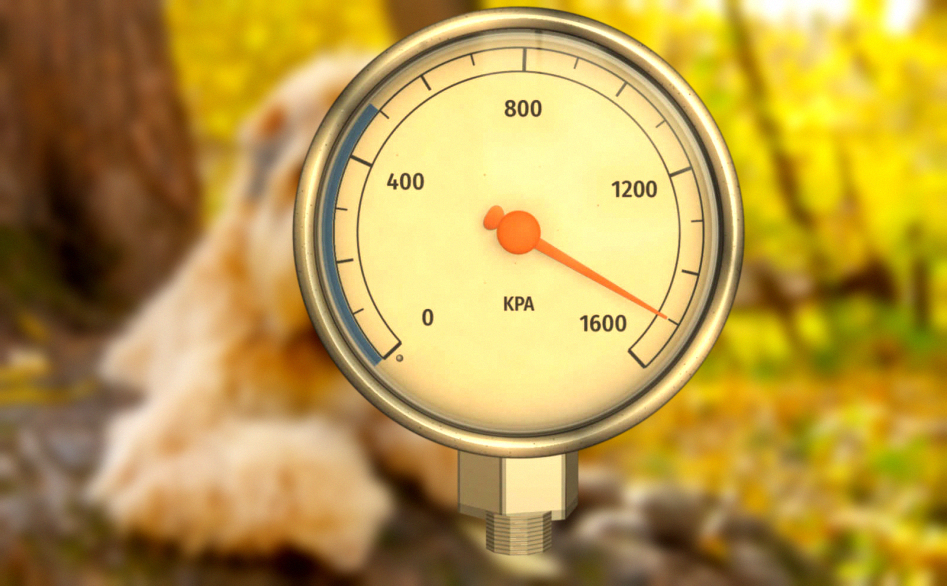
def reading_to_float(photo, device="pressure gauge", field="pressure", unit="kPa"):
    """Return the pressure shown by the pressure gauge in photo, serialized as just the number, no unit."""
1500
